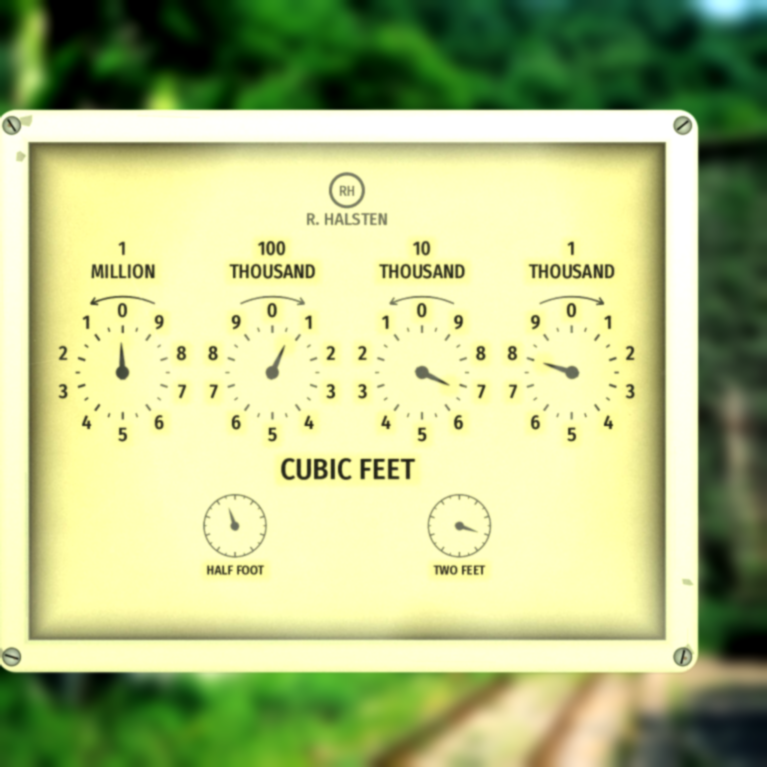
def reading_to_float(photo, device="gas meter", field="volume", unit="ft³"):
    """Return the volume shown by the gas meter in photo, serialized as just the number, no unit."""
6800
